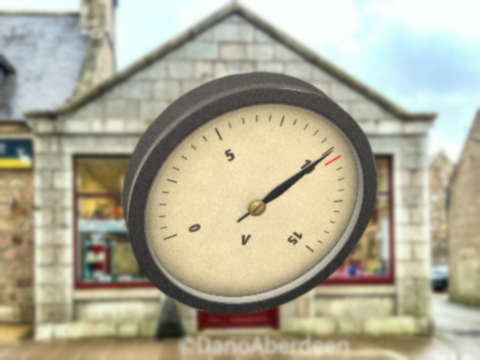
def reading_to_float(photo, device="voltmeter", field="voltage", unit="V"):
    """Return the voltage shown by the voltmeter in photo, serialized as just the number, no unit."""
10
